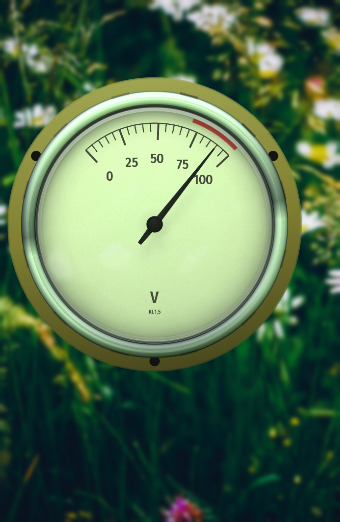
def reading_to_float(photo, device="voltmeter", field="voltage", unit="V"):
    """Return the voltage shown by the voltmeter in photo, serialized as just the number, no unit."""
90
